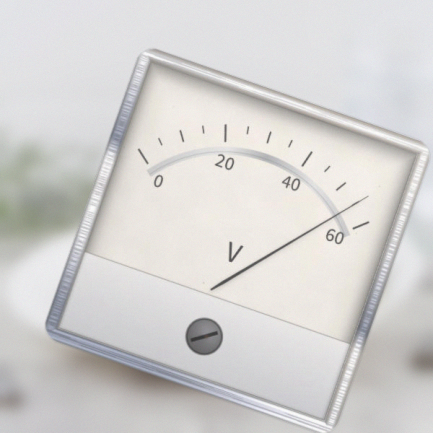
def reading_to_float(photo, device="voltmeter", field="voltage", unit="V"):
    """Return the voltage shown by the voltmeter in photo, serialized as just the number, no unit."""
55
